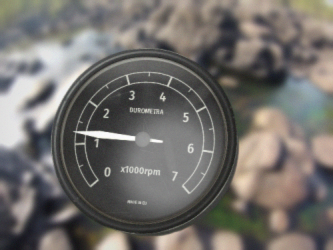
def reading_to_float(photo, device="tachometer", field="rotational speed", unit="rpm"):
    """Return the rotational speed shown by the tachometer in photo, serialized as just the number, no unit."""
1250
